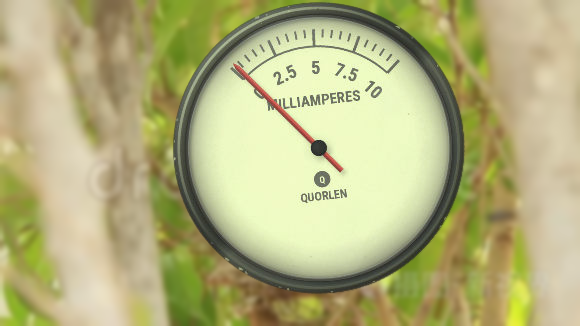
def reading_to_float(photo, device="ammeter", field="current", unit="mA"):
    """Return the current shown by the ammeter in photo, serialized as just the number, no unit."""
0.25
